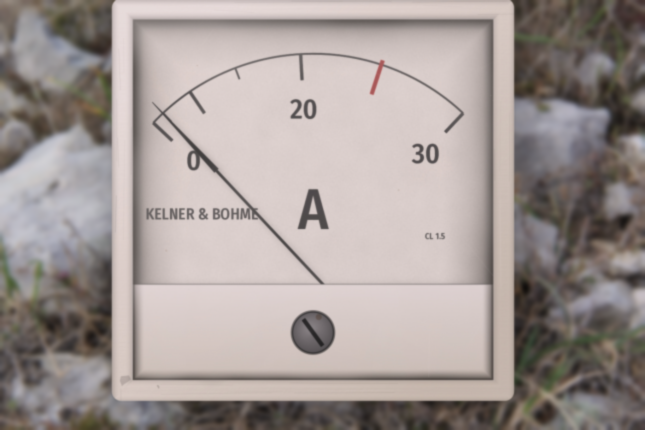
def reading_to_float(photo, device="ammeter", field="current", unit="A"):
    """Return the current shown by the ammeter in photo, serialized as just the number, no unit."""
5
